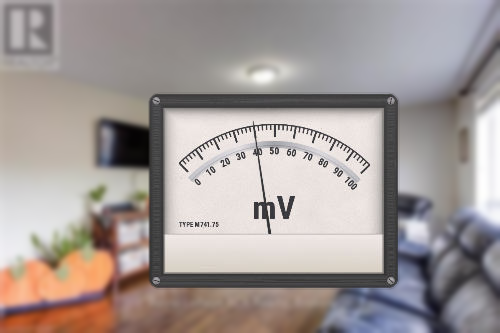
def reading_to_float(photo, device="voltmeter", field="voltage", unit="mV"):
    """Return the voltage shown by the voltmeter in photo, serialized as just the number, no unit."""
40
